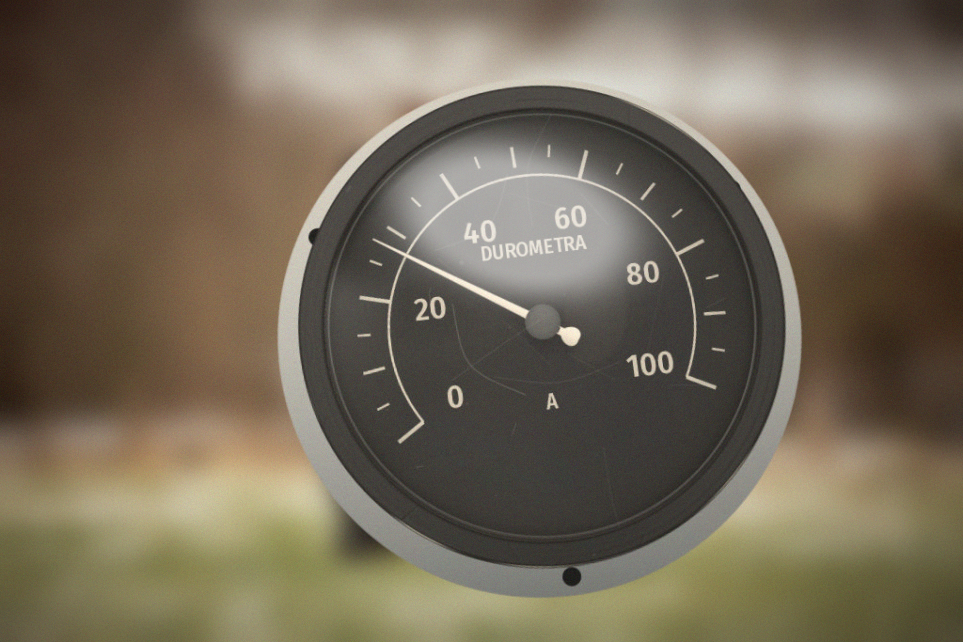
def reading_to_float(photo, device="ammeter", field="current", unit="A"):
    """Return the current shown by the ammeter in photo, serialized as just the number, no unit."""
27.5
